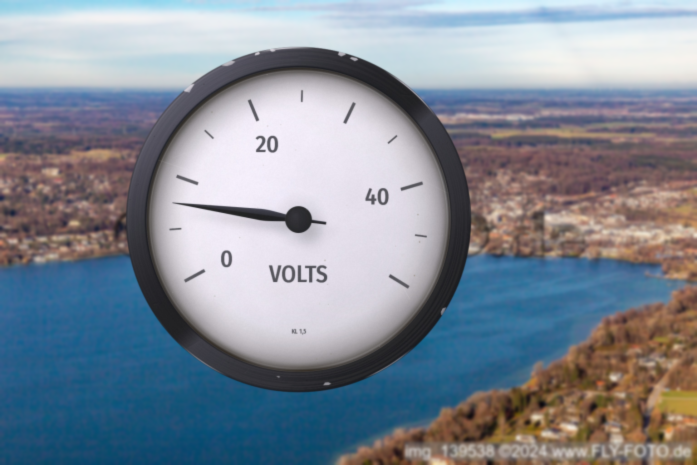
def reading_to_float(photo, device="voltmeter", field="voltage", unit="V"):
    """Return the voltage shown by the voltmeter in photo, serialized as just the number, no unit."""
7.5
